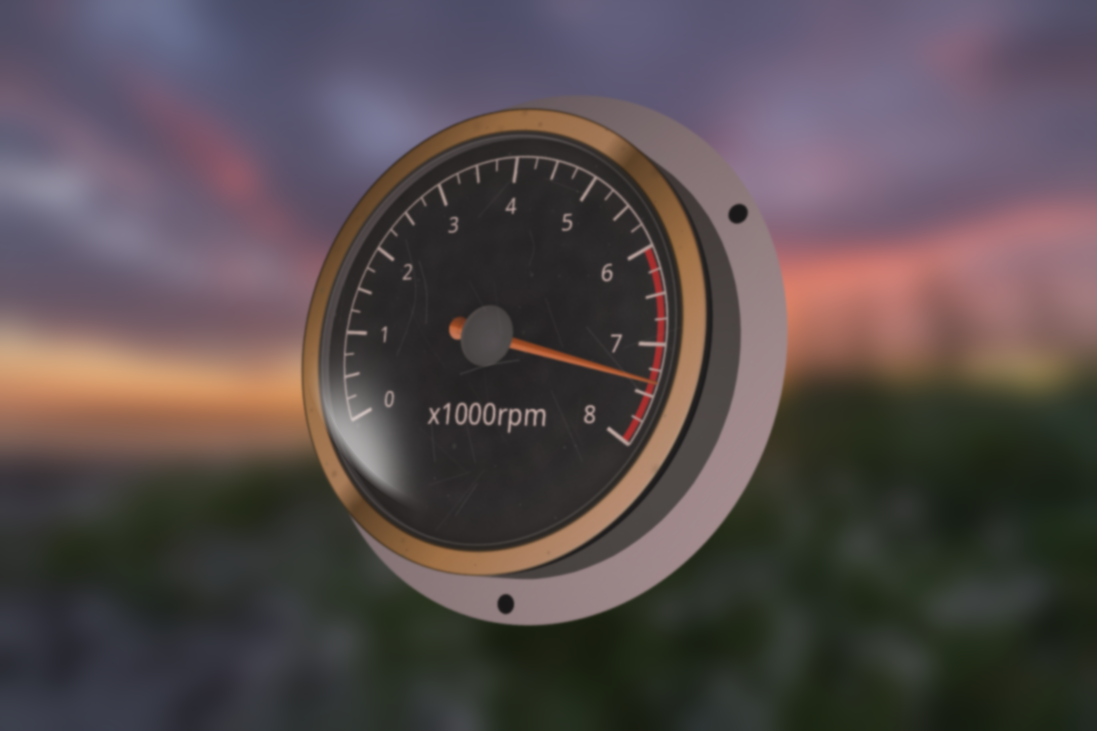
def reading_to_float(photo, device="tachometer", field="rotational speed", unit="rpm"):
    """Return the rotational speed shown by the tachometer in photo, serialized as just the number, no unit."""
7375
